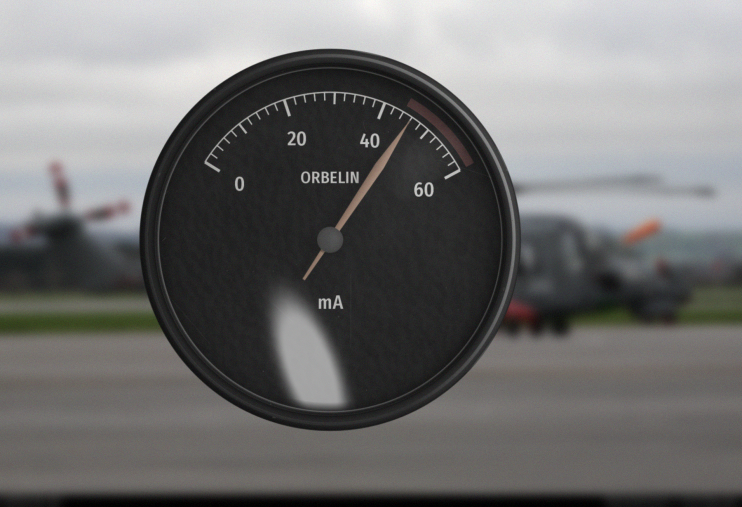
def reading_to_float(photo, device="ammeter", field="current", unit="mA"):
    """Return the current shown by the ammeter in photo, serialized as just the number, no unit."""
46
